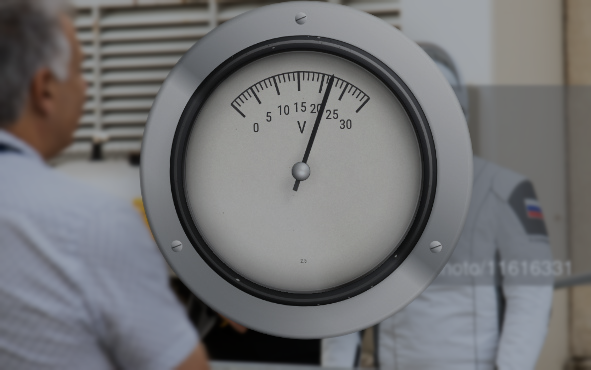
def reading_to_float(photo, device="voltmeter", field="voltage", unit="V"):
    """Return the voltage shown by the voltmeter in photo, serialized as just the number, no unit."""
22
